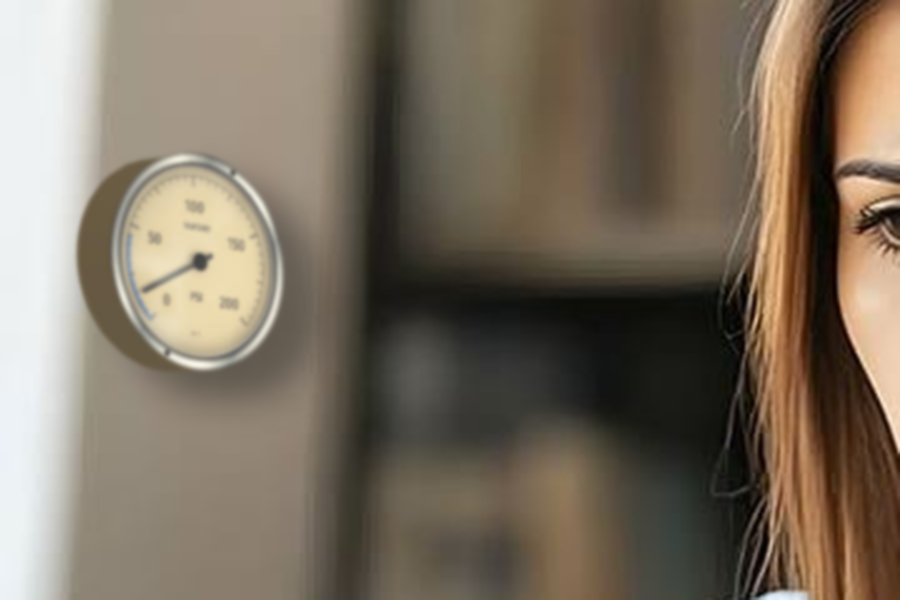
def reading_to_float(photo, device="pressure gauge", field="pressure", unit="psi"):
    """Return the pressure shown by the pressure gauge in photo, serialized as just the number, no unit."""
15
